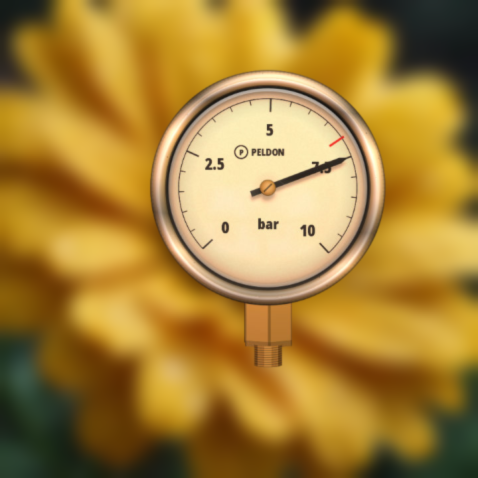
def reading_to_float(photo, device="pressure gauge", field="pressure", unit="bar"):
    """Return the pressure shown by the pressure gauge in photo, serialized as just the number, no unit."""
7.5
